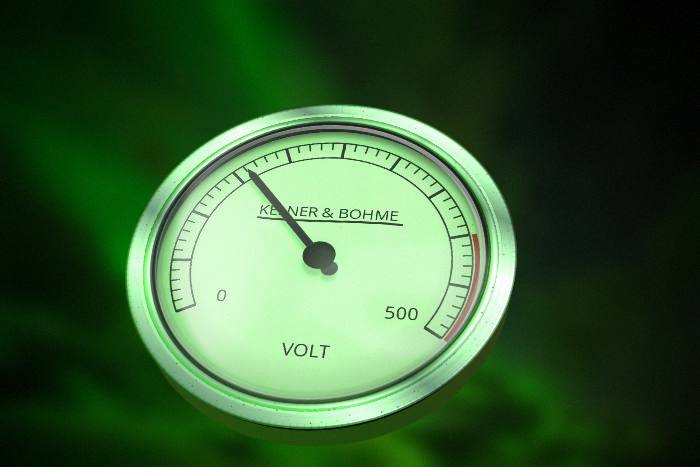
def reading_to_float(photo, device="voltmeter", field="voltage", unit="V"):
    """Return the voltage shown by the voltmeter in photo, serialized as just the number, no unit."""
160
